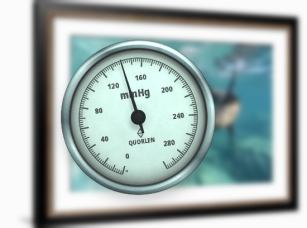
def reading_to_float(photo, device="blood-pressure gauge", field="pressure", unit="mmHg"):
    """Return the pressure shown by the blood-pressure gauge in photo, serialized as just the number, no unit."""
140
